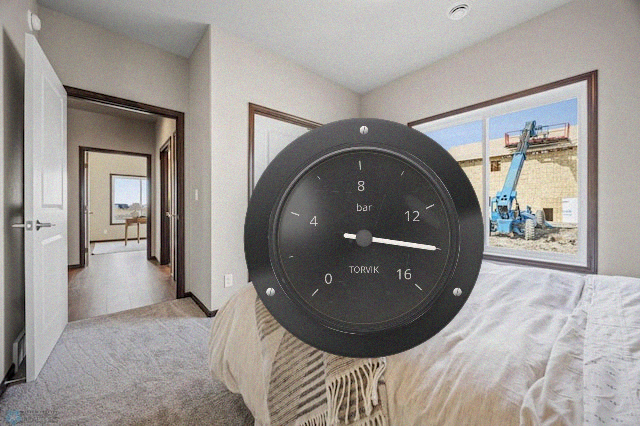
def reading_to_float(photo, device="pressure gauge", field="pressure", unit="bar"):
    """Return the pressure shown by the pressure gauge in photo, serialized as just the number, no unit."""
14
